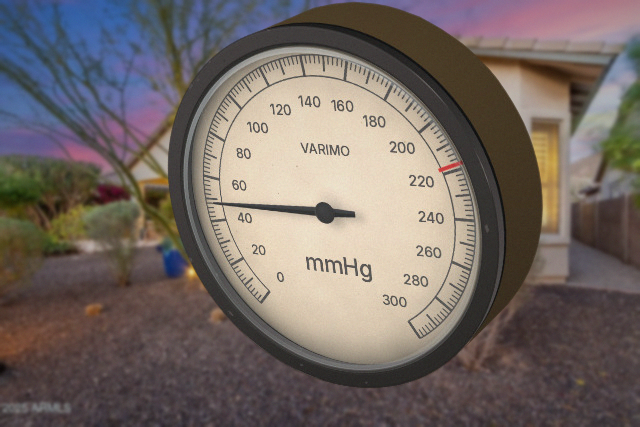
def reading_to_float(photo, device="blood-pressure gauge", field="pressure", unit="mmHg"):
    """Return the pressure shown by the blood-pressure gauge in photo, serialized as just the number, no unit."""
50
